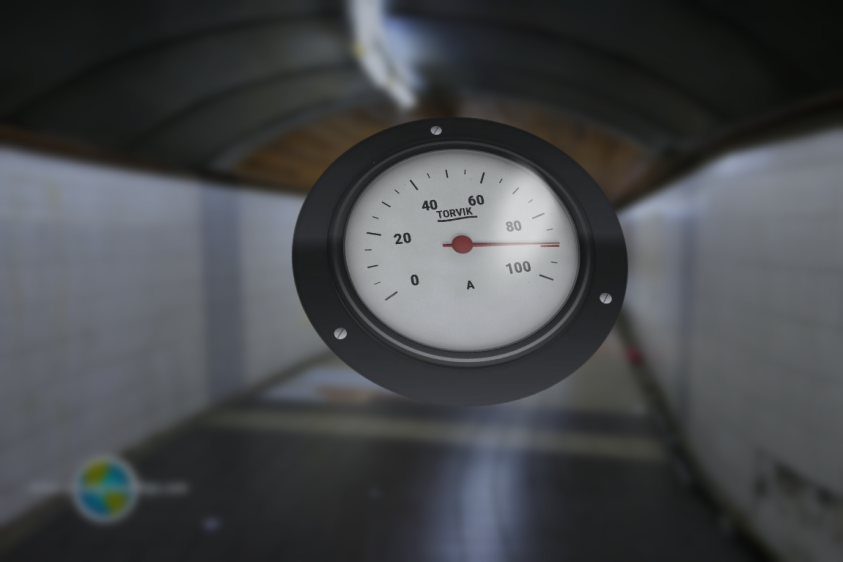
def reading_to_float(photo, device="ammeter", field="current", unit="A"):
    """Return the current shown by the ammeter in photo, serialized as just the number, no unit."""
90
